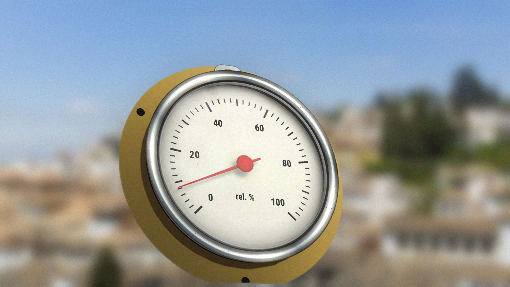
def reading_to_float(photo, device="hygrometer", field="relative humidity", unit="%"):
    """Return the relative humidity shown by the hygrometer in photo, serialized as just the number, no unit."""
8
